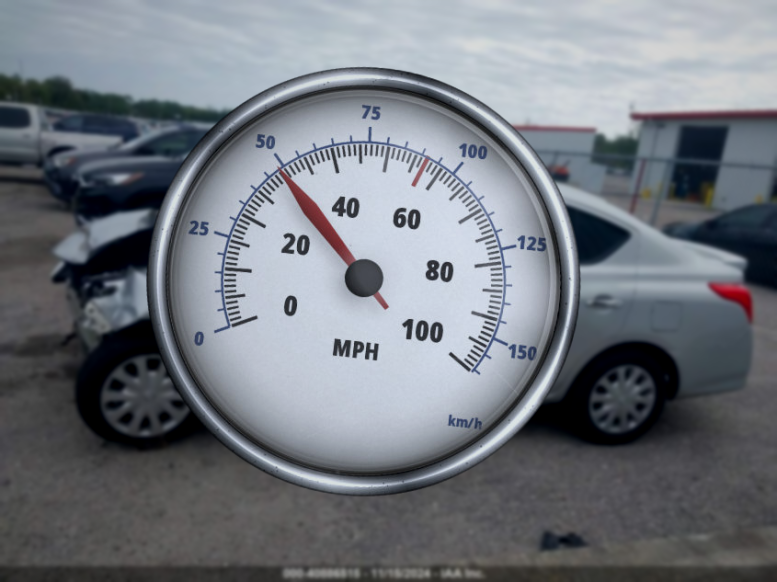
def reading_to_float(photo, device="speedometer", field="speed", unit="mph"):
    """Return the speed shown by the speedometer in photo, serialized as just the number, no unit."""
30
